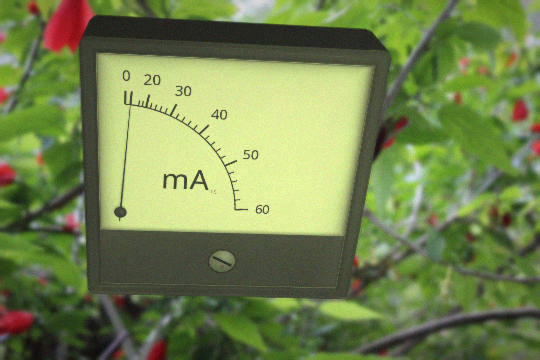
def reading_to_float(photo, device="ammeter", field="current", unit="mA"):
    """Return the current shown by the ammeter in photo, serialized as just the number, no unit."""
10
